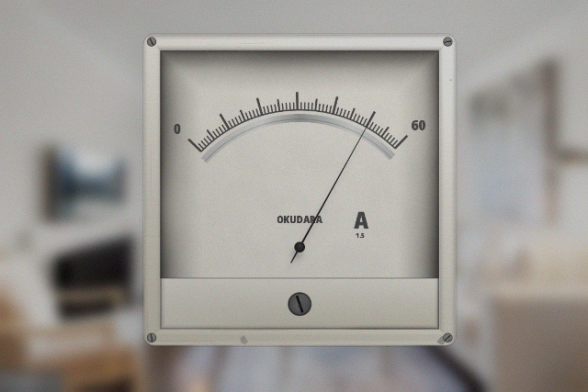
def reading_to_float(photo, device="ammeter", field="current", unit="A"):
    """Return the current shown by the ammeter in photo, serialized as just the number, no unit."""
50
